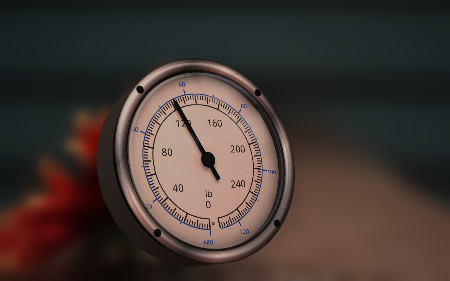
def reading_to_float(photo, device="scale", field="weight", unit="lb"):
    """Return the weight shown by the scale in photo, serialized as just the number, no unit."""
120
